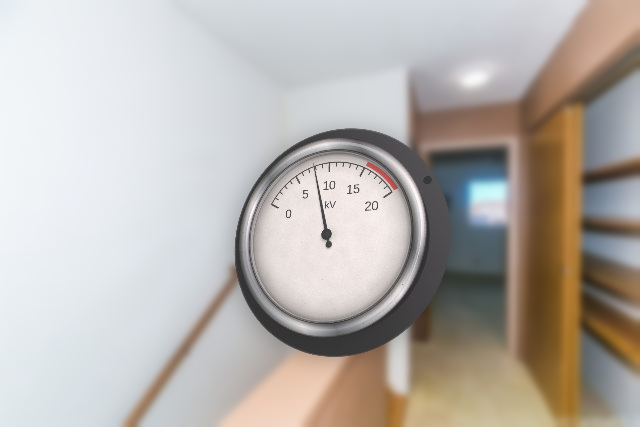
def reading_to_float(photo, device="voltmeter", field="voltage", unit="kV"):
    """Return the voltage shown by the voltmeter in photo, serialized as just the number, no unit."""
8
